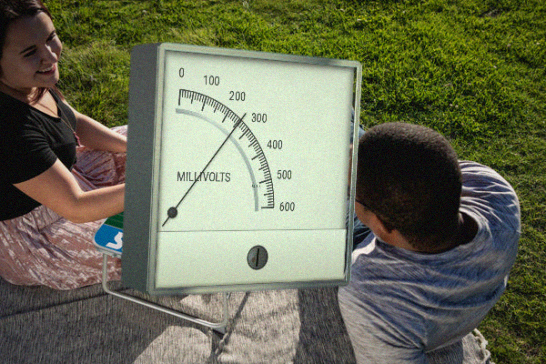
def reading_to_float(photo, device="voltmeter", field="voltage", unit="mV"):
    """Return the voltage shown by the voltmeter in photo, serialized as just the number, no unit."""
250
